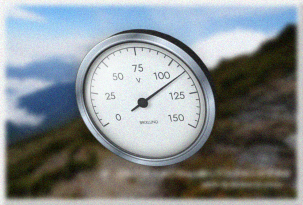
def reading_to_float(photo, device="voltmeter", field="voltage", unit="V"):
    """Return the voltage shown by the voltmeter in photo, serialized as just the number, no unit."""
110
